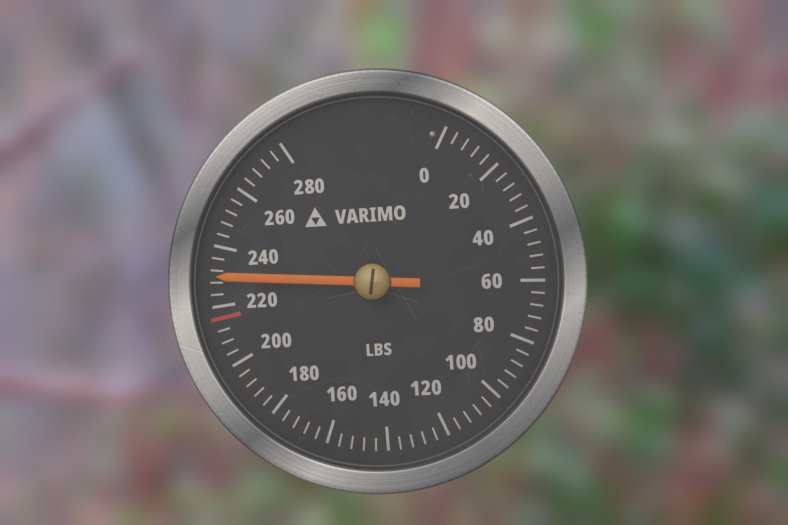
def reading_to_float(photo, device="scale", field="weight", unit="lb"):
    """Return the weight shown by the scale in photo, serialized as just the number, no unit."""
230
